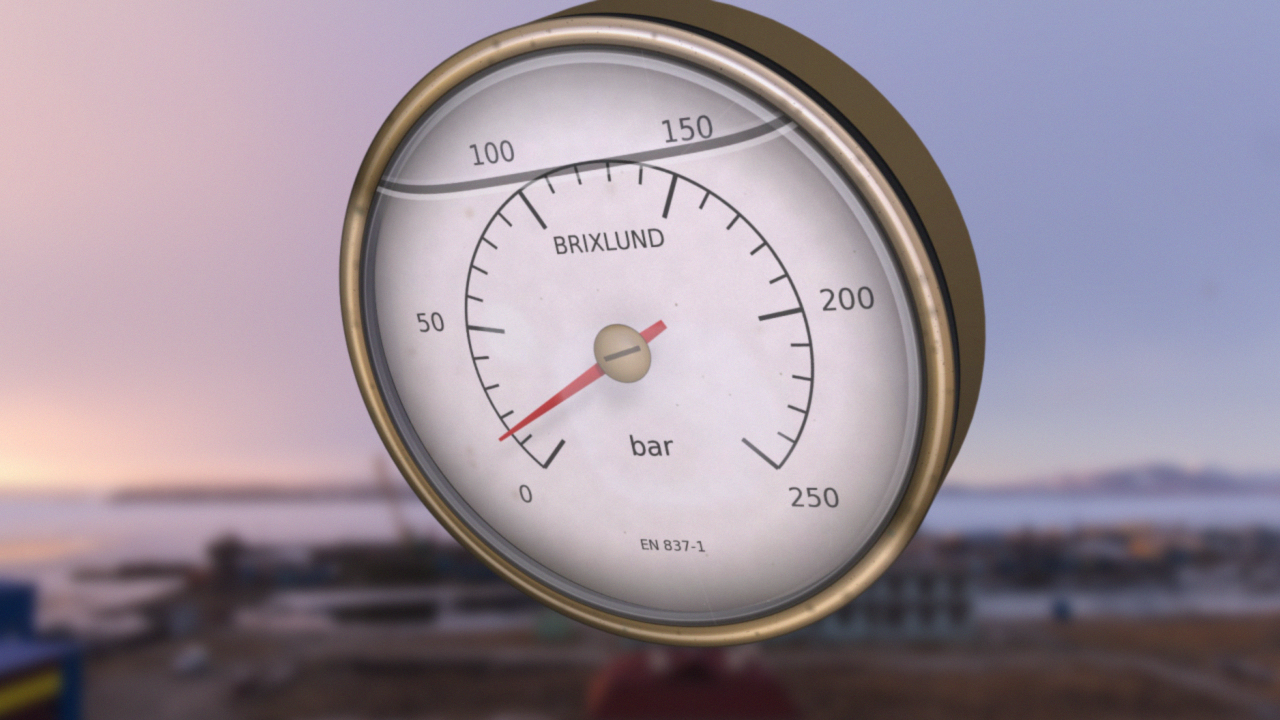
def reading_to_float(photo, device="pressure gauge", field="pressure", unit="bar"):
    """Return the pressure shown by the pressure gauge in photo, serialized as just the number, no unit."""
15
